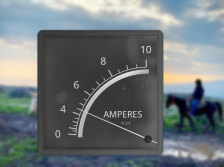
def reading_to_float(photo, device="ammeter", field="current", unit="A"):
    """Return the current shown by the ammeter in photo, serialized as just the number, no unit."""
4.5
